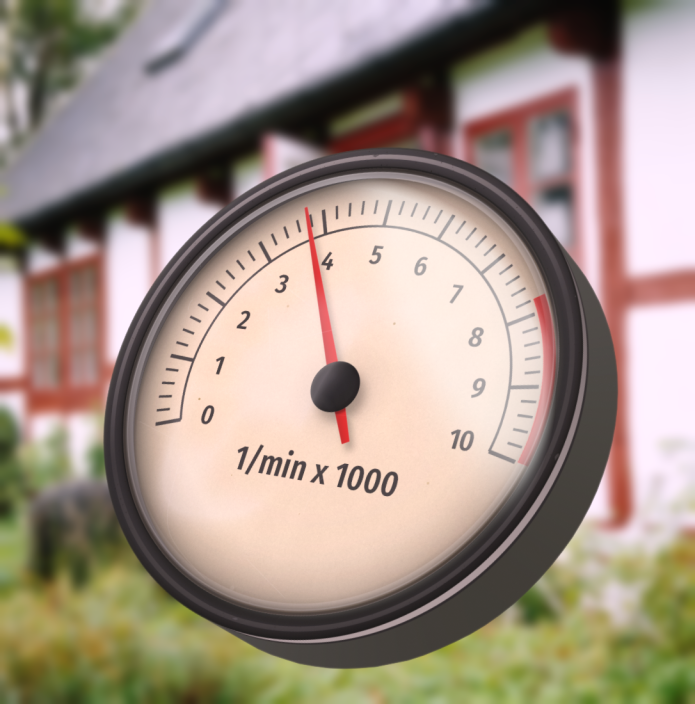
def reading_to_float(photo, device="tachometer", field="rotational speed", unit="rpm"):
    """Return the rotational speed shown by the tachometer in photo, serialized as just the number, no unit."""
3800
